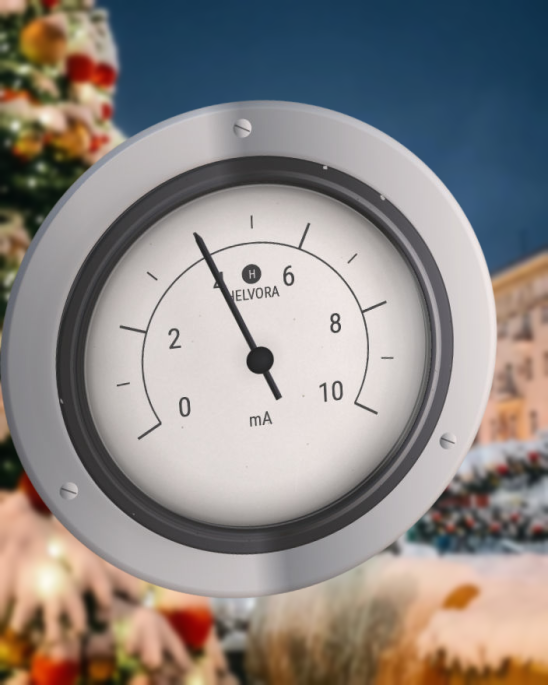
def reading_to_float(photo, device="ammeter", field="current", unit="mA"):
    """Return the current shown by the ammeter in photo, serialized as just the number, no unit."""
4
